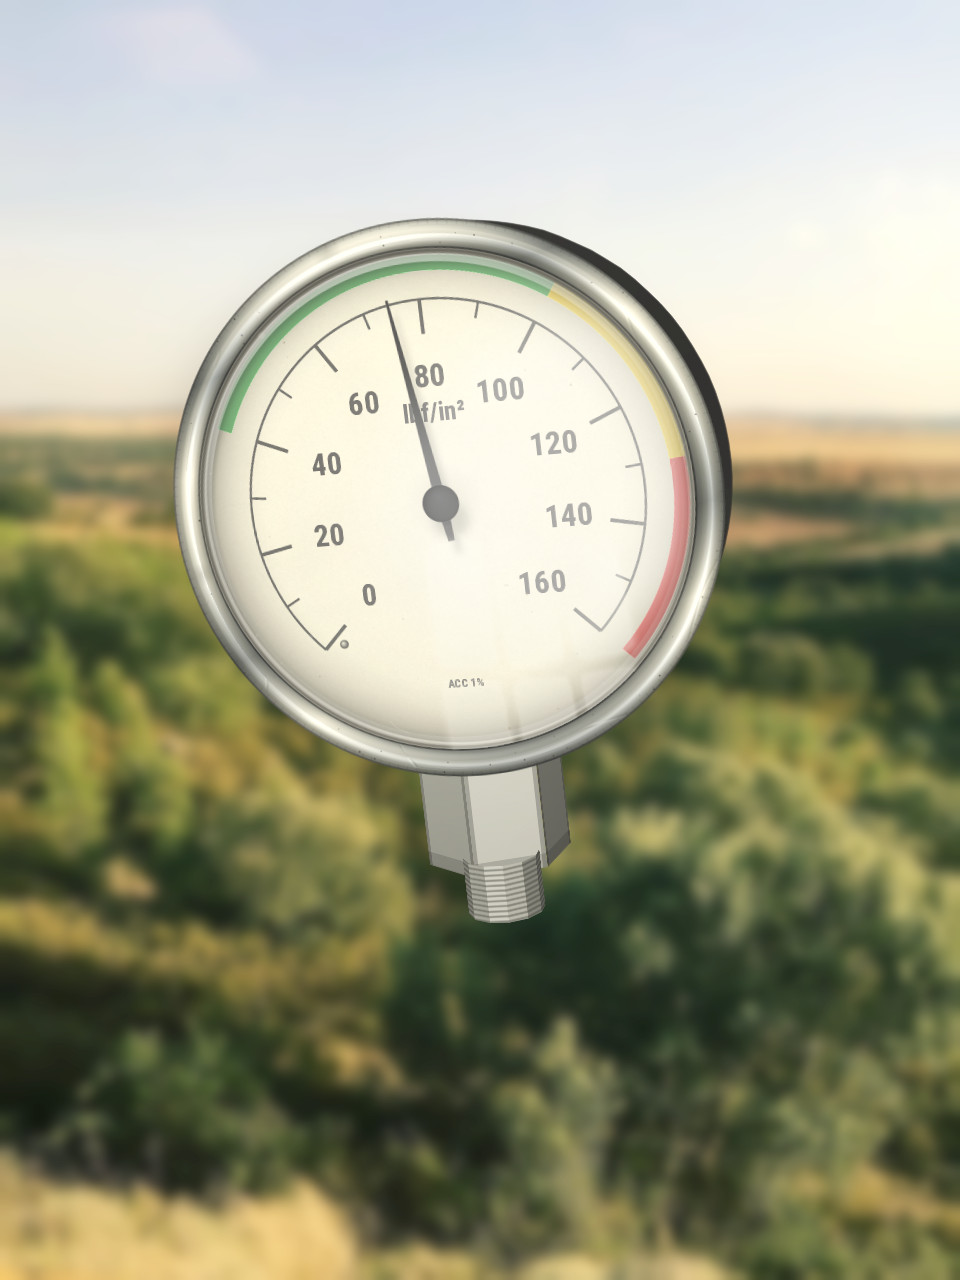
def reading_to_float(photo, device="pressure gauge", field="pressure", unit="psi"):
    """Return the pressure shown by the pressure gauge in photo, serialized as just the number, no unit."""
75
